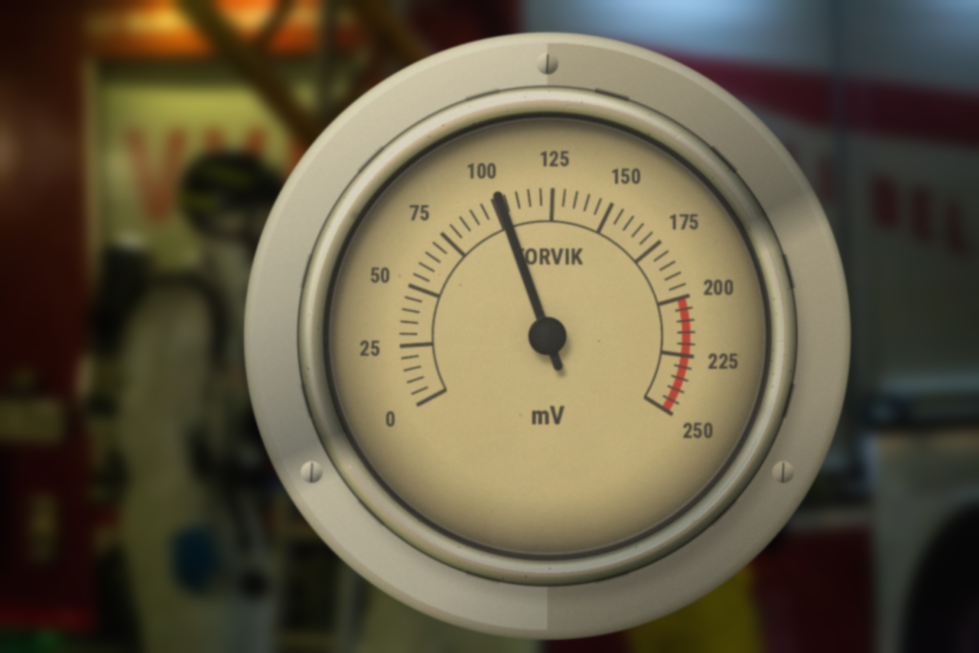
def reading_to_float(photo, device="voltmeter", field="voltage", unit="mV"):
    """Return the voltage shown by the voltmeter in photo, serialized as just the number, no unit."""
102.5
